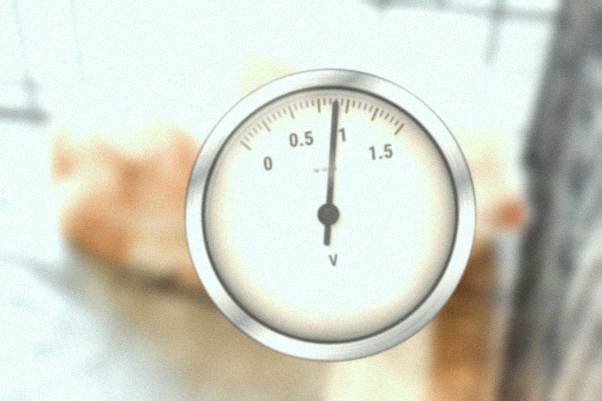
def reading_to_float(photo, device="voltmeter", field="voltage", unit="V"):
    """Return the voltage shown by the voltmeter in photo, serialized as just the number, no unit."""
0.9
